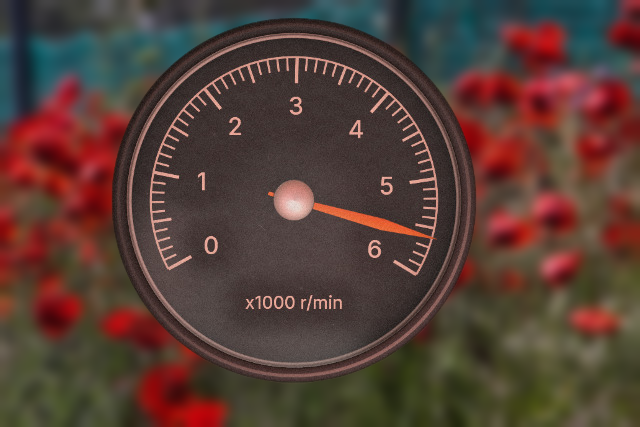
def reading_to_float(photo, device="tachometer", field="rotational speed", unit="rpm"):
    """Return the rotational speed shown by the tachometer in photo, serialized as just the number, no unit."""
5600
